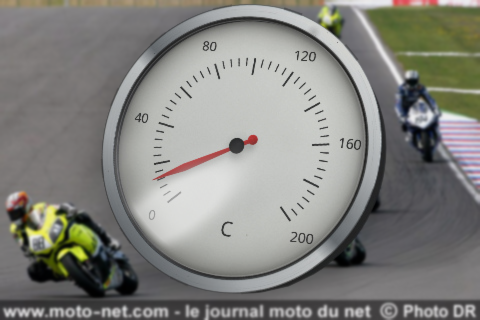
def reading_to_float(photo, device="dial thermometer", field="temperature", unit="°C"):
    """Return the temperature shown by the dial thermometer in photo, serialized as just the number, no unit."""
12
